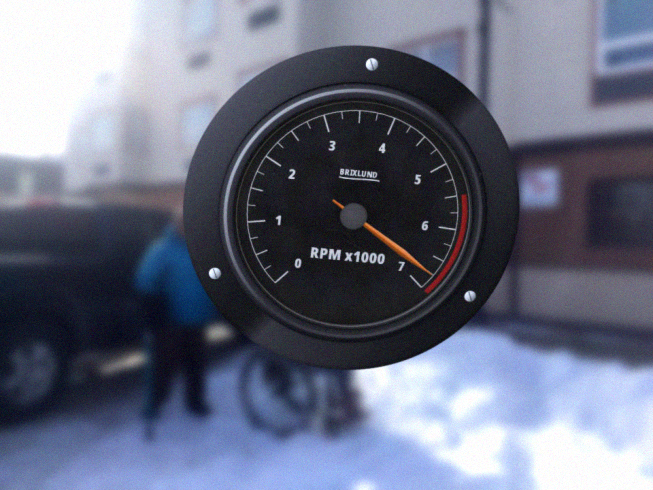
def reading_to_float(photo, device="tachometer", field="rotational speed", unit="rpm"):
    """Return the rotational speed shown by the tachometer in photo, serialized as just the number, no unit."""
6750
